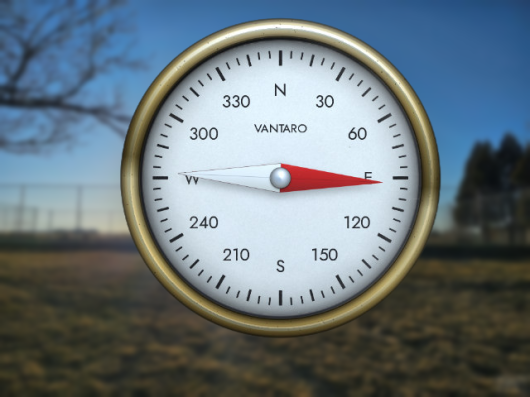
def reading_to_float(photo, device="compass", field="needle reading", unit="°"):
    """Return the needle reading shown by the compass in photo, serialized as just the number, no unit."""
92.5
